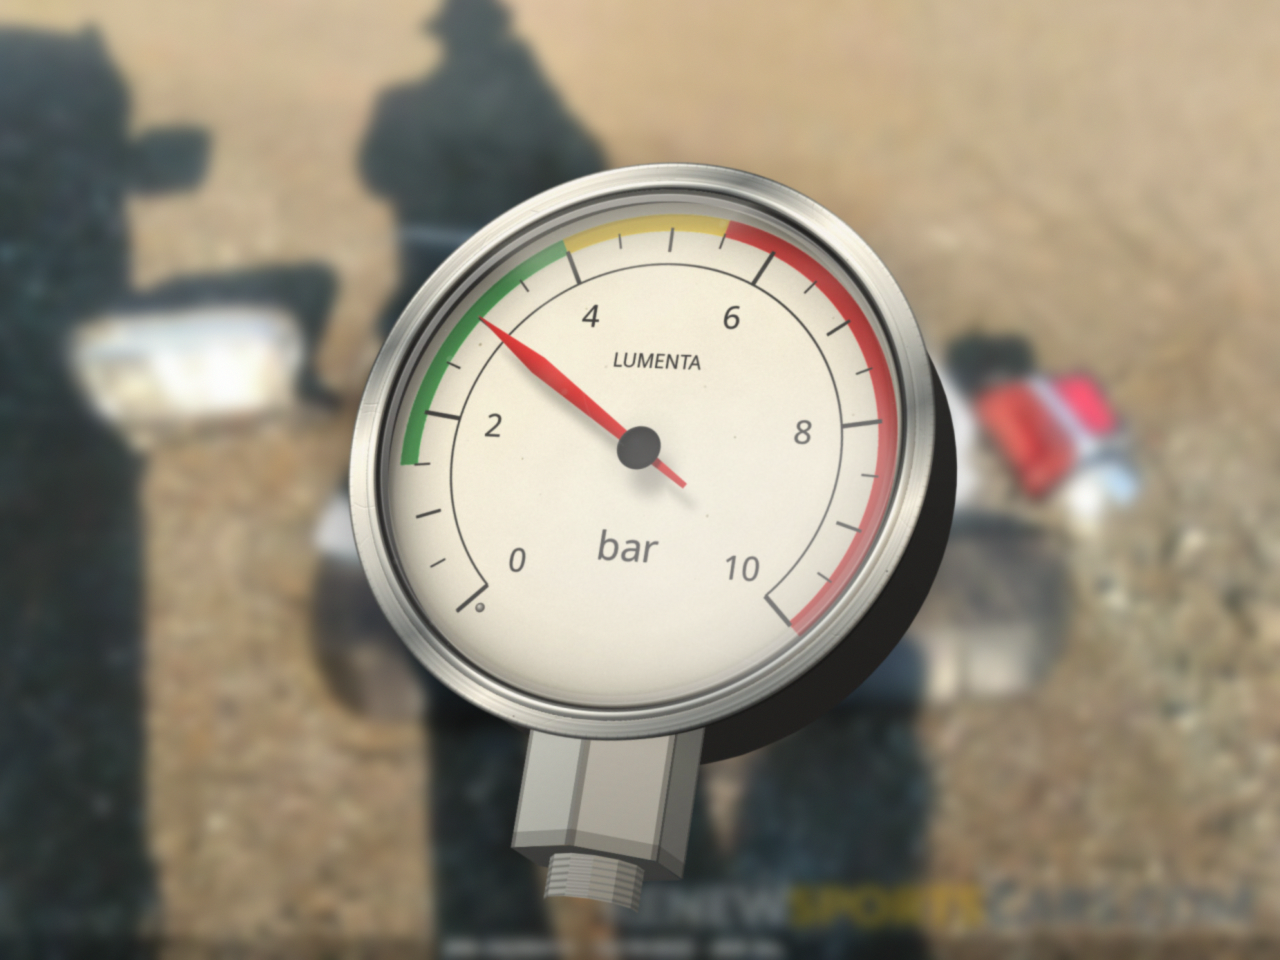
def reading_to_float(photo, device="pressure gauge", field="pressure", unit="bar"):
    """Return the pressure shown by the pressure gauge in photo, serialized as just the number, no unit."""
3
